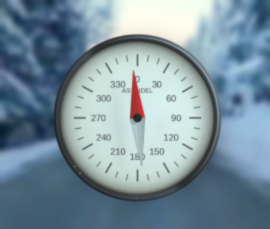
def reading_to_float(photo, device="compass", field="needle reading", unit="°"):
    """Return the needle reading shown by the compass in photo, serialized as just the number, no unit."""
355
